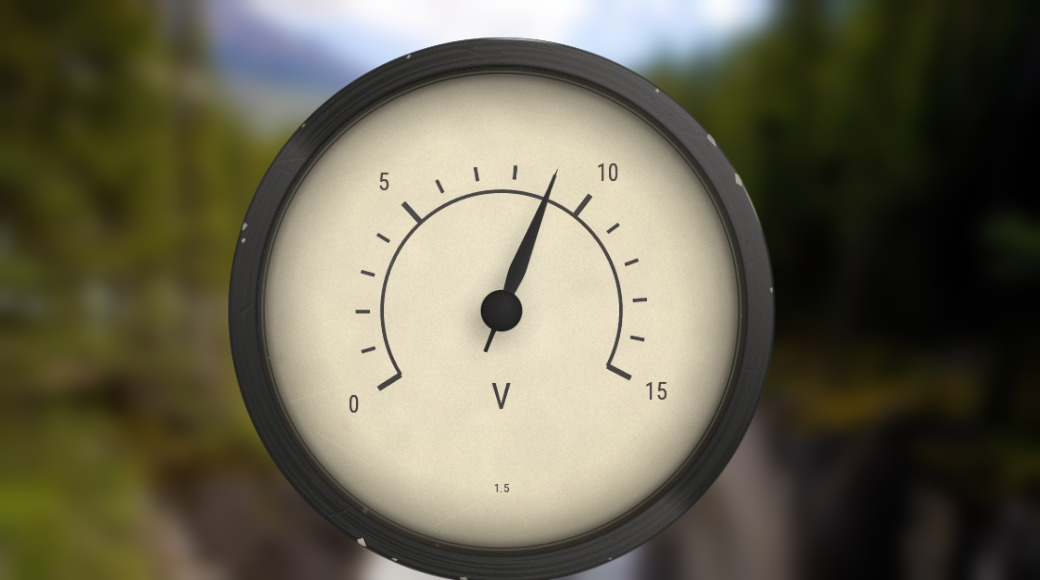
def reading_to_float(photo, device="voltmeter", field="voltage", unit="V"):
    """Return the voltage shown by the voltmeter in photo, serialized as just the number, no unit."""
9
